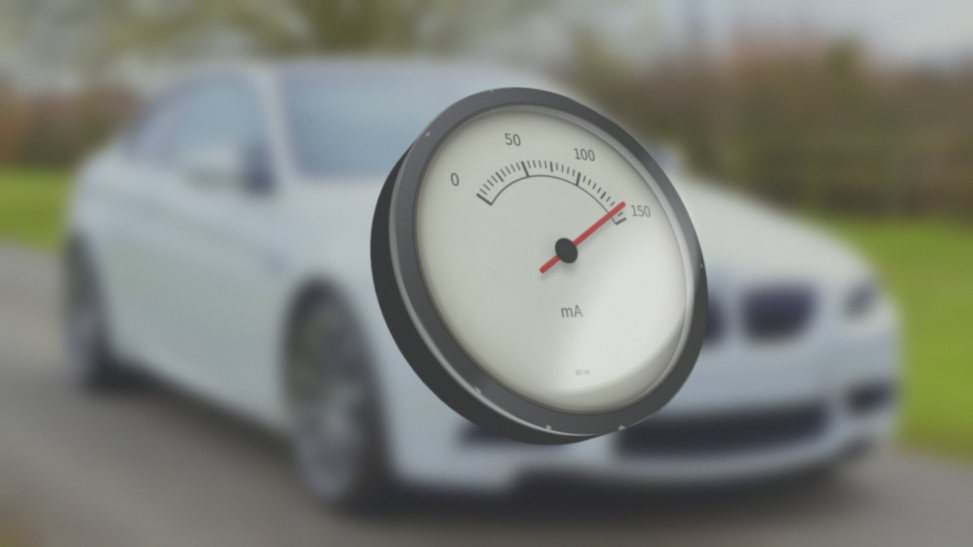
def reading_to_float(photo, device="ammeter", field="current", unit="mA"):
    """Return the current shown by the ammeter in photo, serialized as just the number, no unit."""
140
